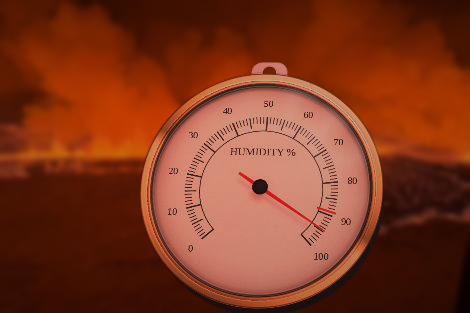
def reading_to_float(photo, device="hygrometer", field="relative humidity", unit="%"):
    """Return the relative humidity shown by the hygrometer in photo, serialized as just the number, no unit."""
95
